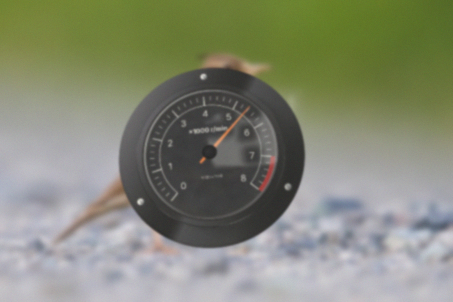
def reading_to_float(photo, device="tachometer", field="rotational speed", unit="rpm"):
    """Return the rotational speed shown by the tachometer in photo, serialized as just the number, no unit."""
5400
